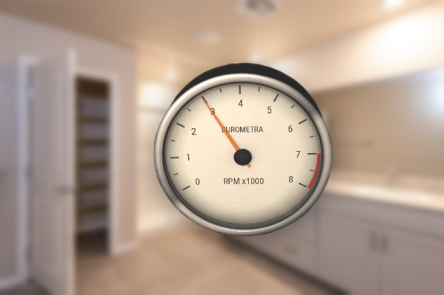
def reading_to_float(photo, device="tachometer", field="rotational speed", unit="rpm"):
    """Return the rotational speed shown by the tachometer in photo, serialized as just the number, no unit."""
3000
